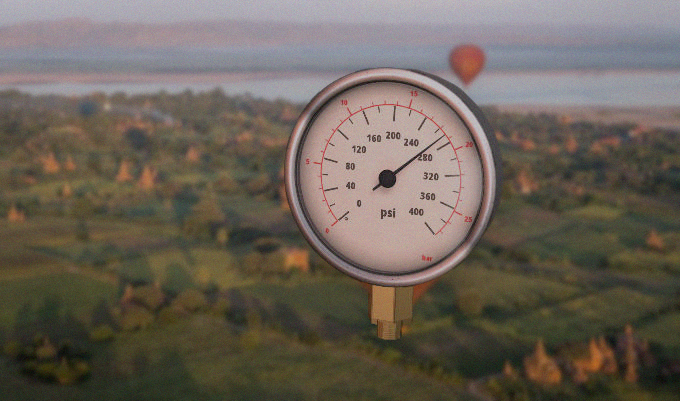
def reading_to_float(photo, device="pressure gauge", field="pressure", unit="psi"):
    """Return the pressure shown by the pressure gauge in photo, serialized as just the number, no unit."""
270
